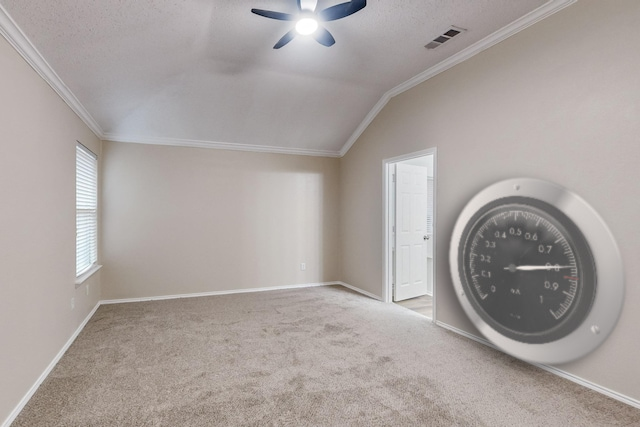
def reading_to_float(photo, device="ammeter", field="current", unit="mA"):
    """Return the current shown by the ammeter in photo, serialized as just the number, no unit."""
0.8
